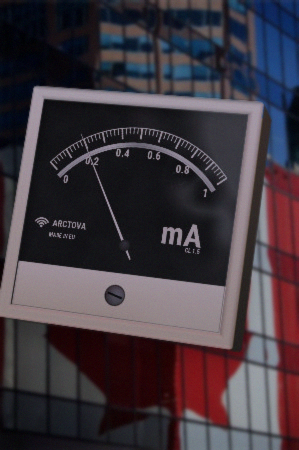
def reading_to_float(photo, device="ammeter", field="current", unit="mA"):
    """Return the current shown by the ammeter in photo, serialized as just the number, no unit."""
0.2
